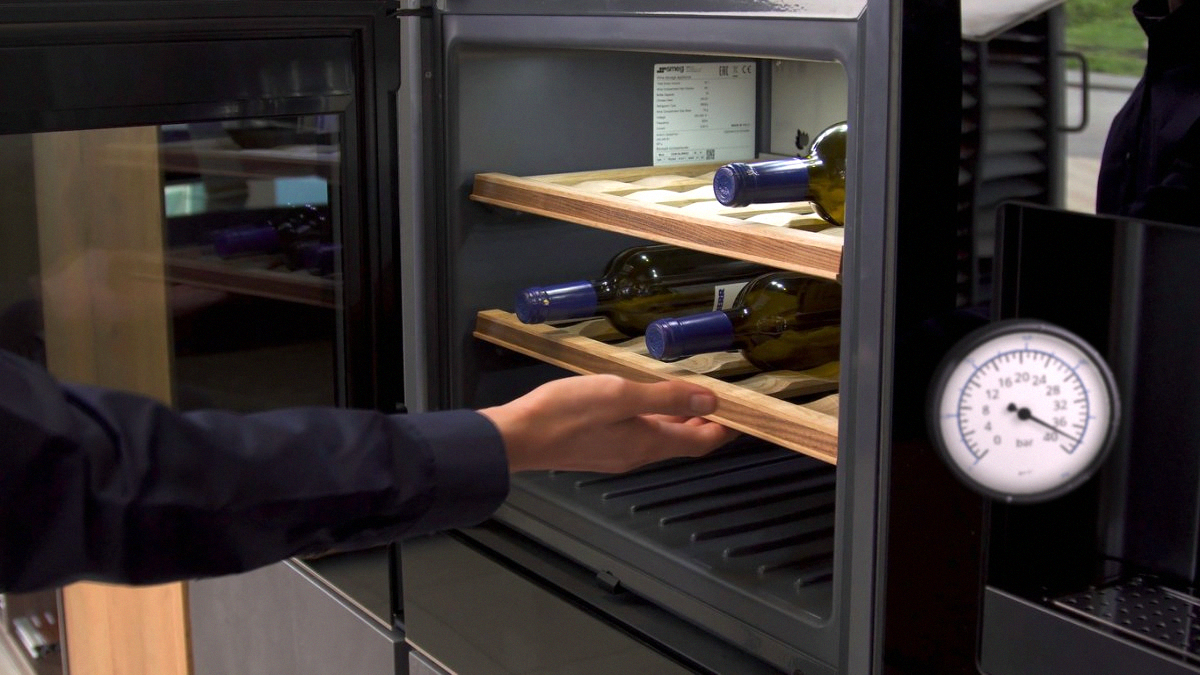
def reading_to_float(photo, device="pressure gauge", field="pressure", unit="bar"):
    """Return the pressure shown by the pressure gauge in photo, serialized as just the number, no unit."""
38
